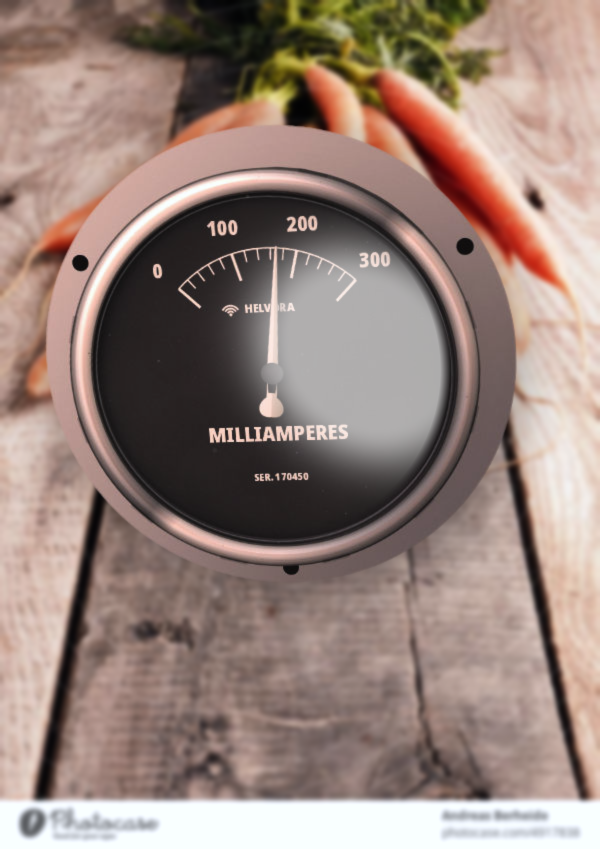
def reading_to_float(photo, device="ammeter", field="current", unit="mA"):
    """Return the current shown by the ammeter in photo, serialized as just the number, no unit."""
170
